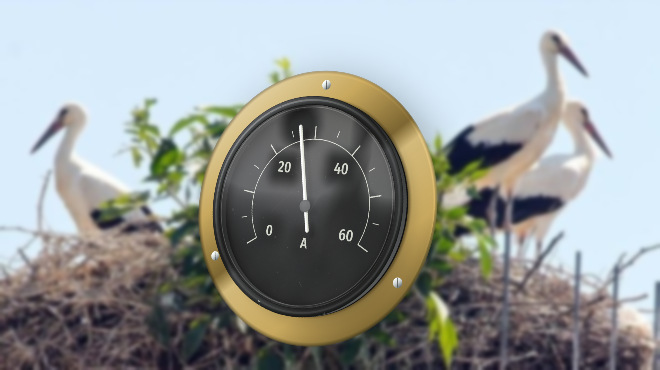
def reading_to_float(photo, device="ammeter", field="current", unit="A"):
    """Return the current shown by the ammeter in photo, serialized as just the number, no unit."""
27.5
